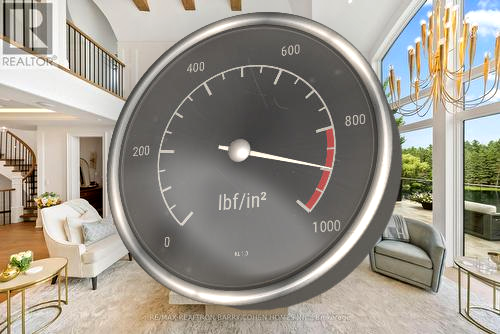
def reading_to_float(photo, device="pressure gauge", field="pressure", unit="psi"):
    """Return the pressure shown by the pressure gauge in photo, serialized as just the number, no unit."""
900
